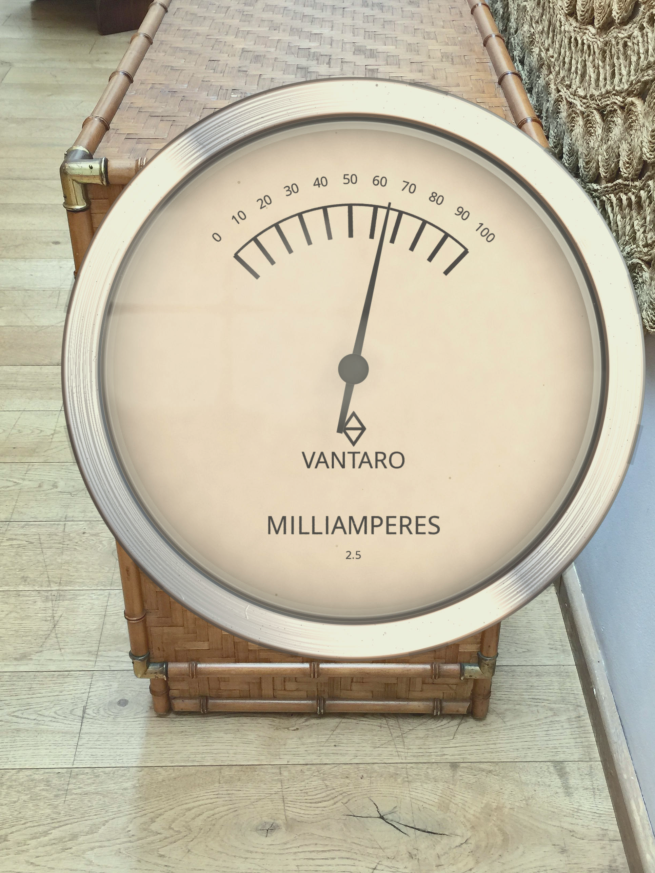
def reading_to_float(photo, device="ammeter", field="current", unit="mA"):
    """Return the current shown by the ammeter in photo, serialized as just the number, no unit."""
65
